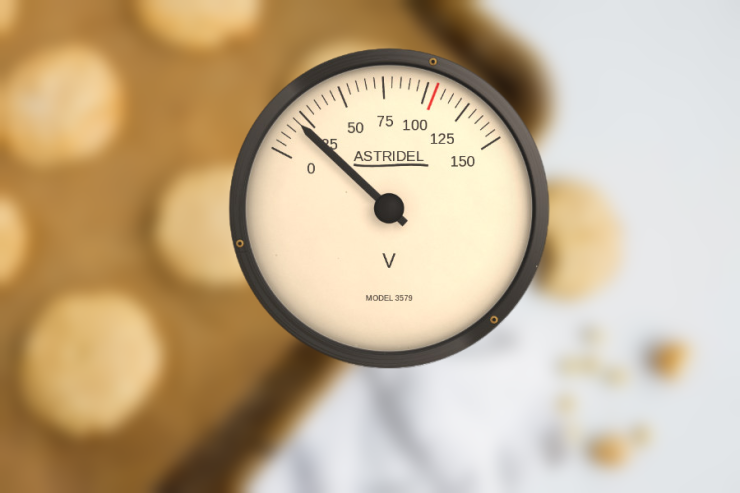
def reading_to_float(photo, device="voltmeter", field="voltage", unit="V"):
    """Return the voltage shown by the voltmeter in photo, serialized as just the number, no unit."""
20
